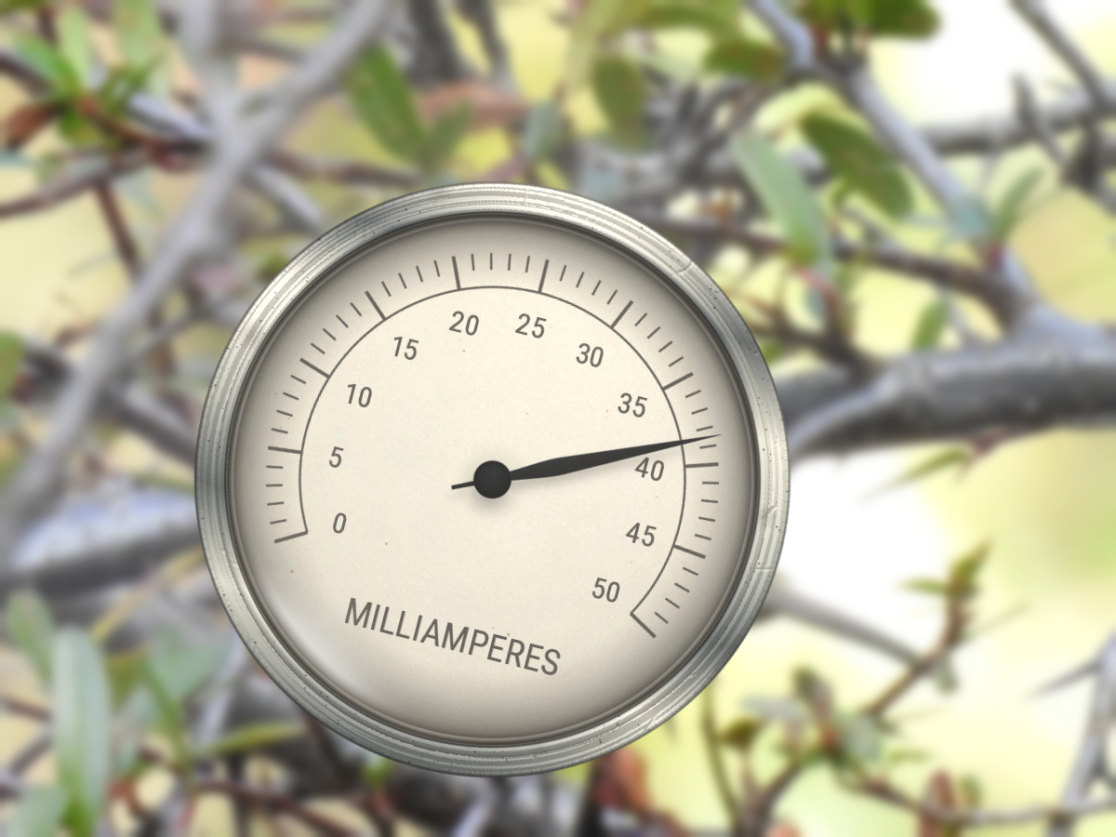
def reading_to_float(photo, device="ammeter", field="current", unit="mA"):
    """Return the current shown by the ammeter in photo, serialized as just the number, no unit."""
38.5
